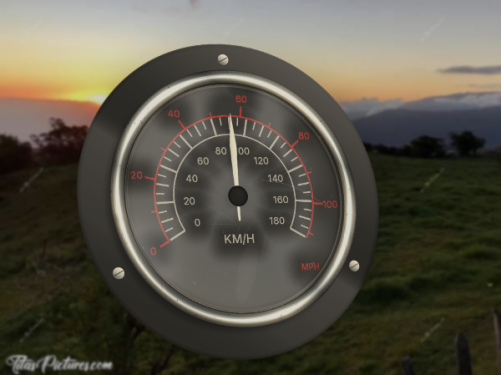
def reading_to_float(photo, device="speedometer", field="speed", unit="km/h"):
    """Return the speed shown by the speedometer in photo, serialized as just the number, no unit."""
90
